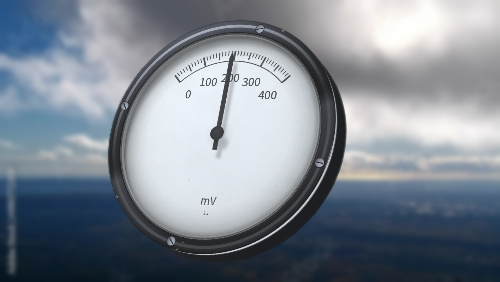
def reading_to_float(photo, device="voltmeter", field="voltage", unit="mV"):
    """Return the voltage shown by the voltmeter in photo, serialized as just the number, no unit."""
200
